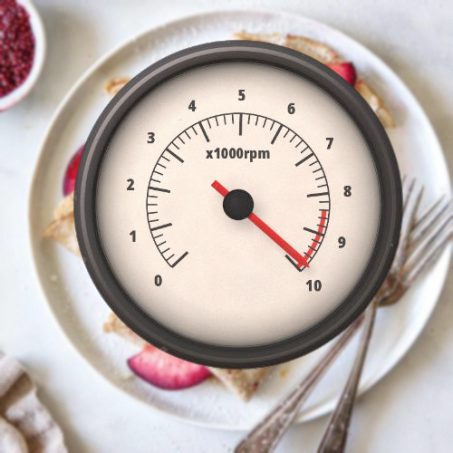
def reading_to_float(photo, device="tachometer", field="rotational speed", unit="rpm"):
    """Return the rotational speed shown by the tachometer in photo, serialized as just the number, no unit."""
9800
